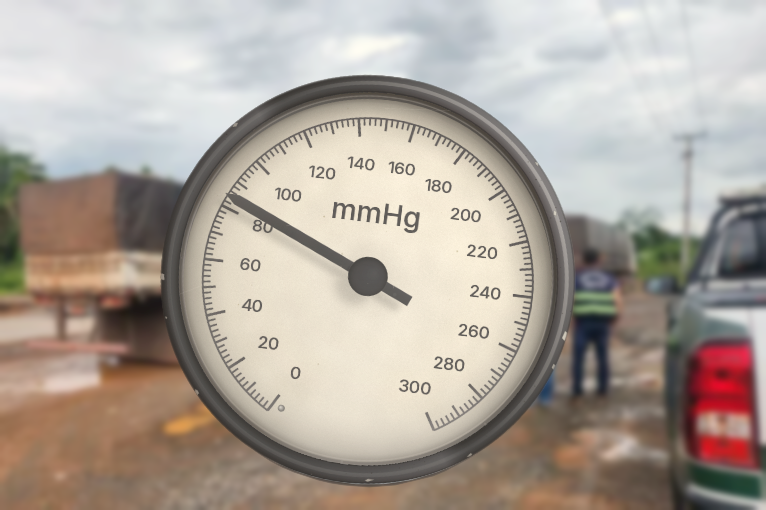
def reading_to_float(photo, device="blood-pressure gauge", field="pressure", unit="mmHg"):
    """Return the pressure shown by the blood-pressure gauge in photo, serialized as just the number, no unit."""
84
